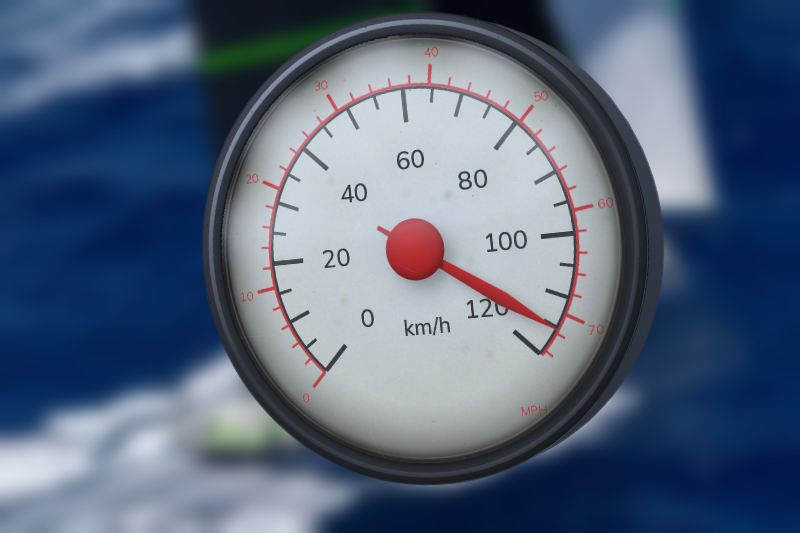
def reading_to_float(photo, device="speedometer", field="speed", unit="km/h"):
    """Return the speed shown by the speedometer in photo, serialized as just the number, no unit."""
115
